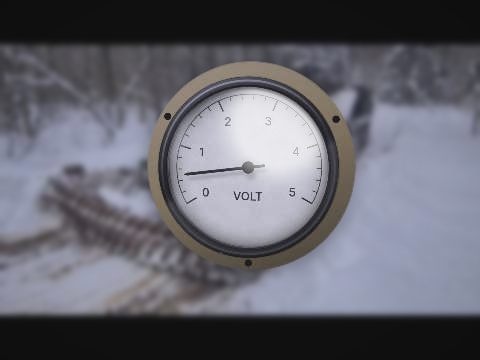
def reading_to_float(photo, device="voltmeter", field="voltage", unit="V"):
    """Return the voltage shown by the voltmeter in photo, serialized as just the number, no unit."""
0.5
